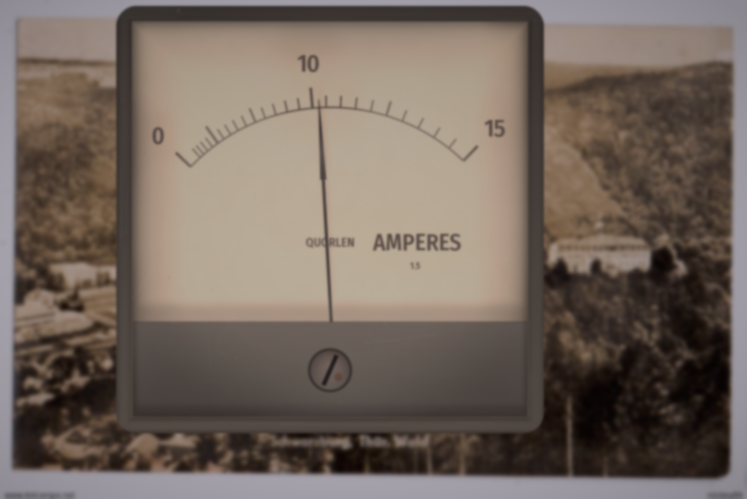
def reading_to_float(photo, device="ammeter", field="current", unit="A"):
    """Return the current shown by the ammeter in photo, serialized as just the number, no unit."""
10.25
